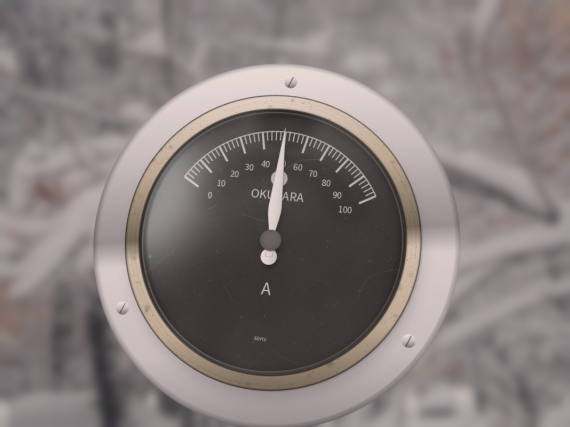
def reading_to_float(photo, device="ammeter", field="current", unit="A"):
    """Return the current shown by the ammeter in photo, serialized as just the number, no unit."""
50
